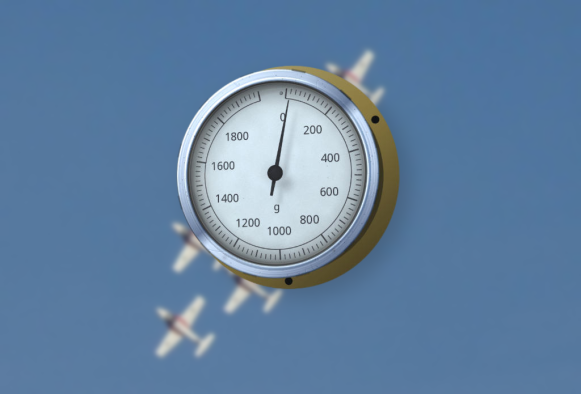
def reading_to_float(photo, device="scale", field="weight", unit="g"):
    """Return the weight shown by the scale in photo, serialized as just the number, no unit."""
20
